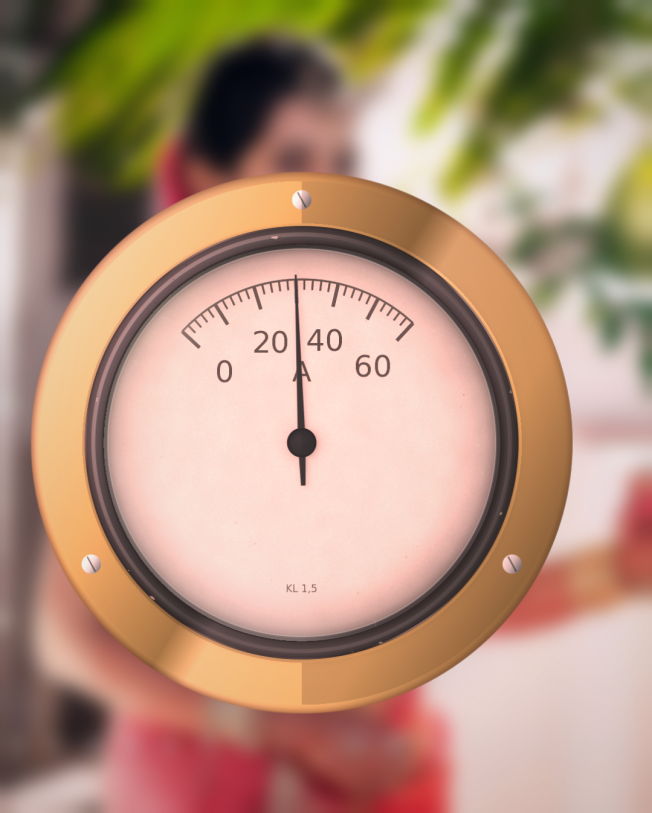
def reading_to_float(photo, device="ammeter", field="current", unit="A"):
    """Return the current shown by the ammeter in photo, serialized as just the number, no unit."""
30
